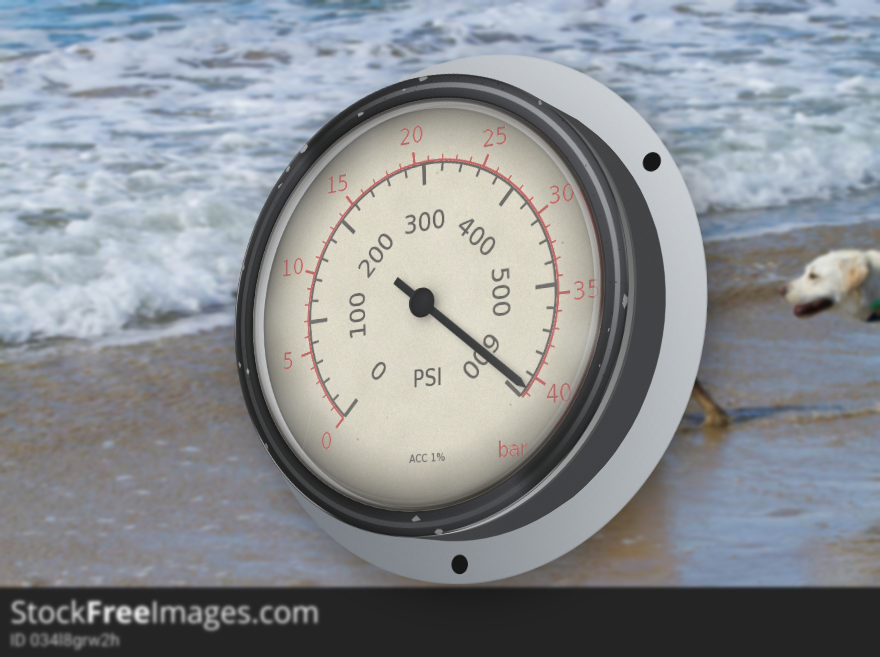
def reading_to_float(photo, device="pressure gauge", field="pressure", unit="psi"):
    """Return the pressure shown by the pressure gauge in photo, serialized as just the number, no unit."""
590
